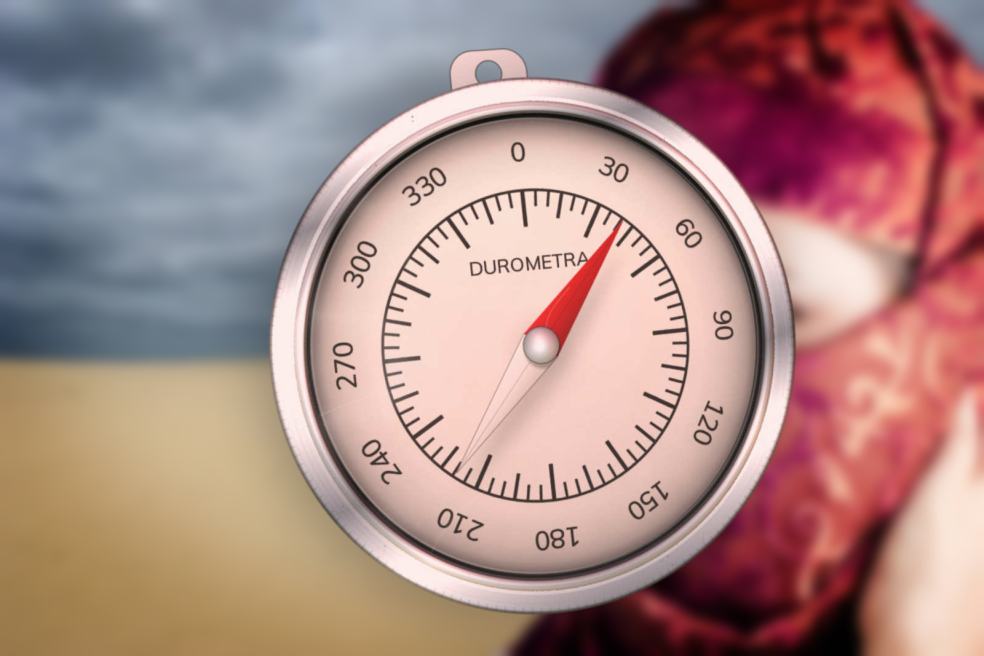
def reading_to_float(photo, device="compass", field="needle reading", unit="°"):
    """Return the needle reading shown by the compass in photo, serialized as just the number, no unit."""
40
